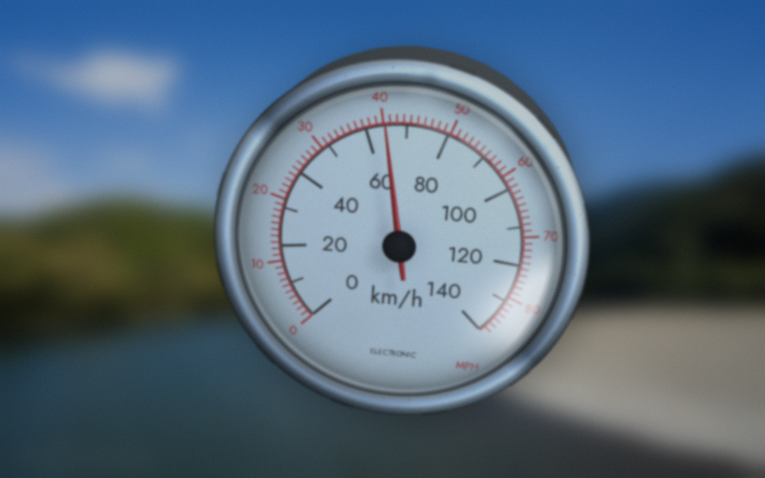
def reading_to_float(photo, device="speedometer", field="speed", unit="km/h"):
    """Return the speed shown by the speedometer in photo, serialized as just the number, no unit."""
65
